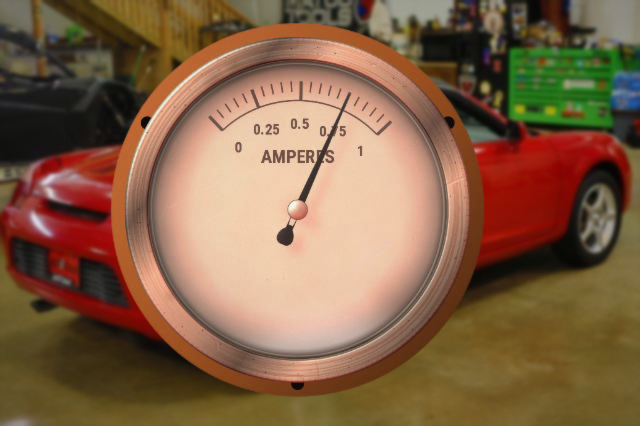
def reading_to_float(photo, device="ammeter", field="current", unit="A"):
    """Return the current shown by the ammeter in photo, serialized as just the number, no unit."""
0.75
